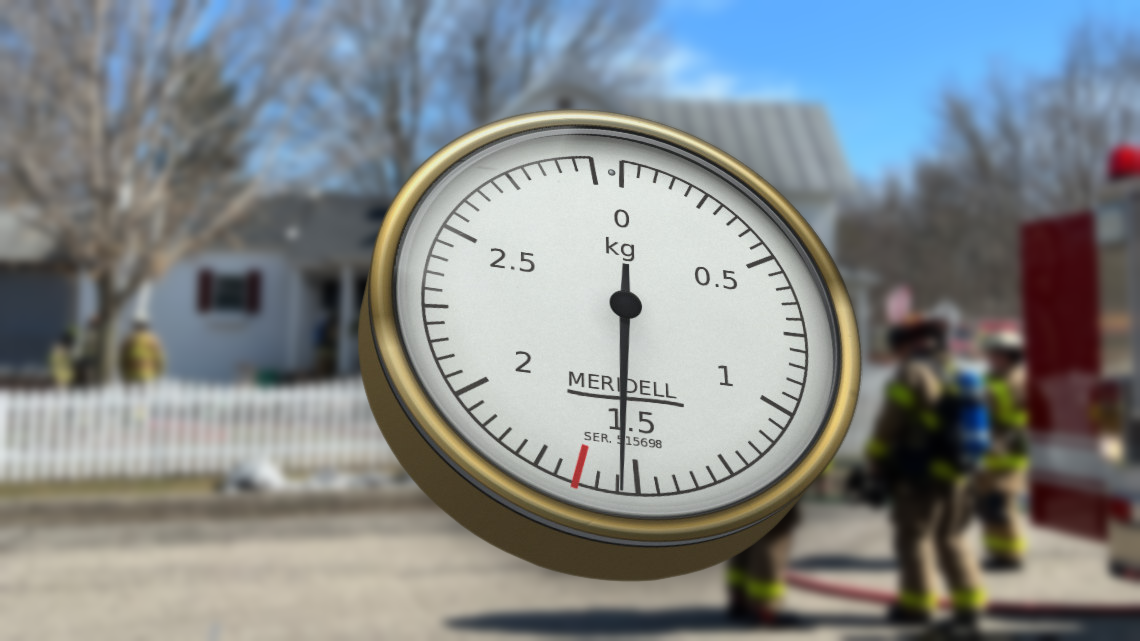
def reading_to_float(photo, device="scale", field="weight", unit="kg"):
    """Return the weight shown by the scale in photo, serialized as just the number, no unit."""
1.55
